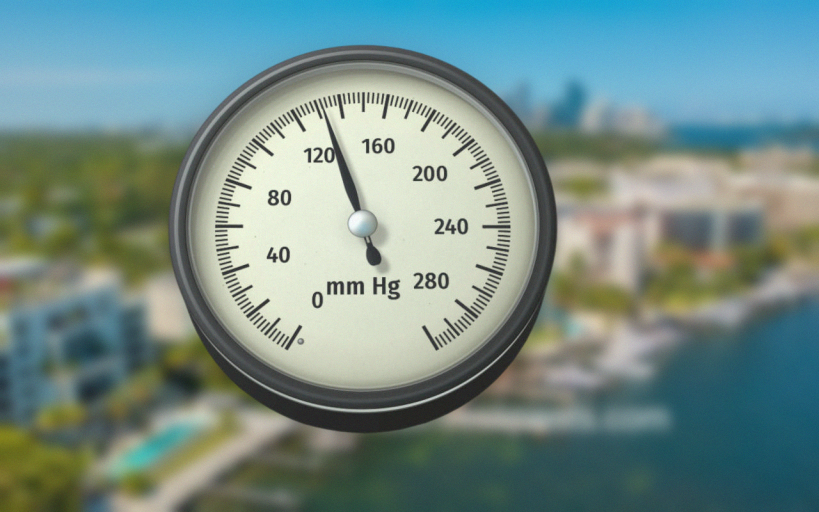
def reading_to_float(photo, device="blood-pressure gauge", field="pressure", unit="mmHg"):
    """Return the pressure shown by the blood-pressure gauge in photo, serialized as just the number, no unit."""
132
